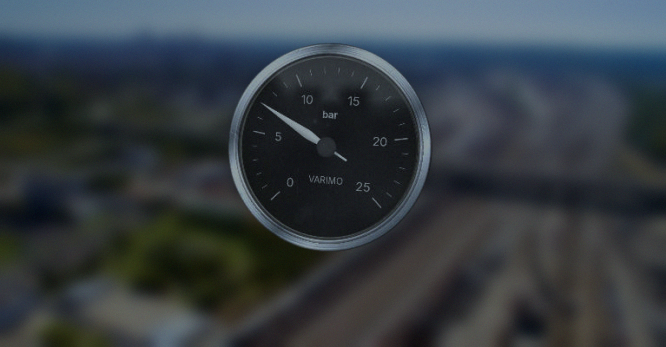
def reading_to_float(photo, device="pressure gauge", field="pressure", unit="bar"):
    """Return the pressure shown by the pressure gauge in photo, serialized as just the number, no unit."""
7
